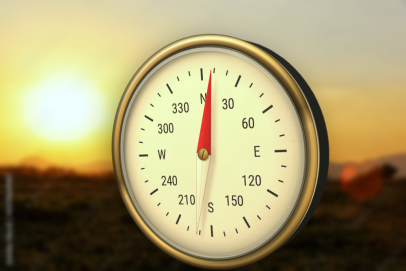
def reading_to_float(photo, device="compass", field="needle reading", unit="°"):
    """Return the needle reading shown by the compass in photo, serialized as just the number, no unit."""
10
